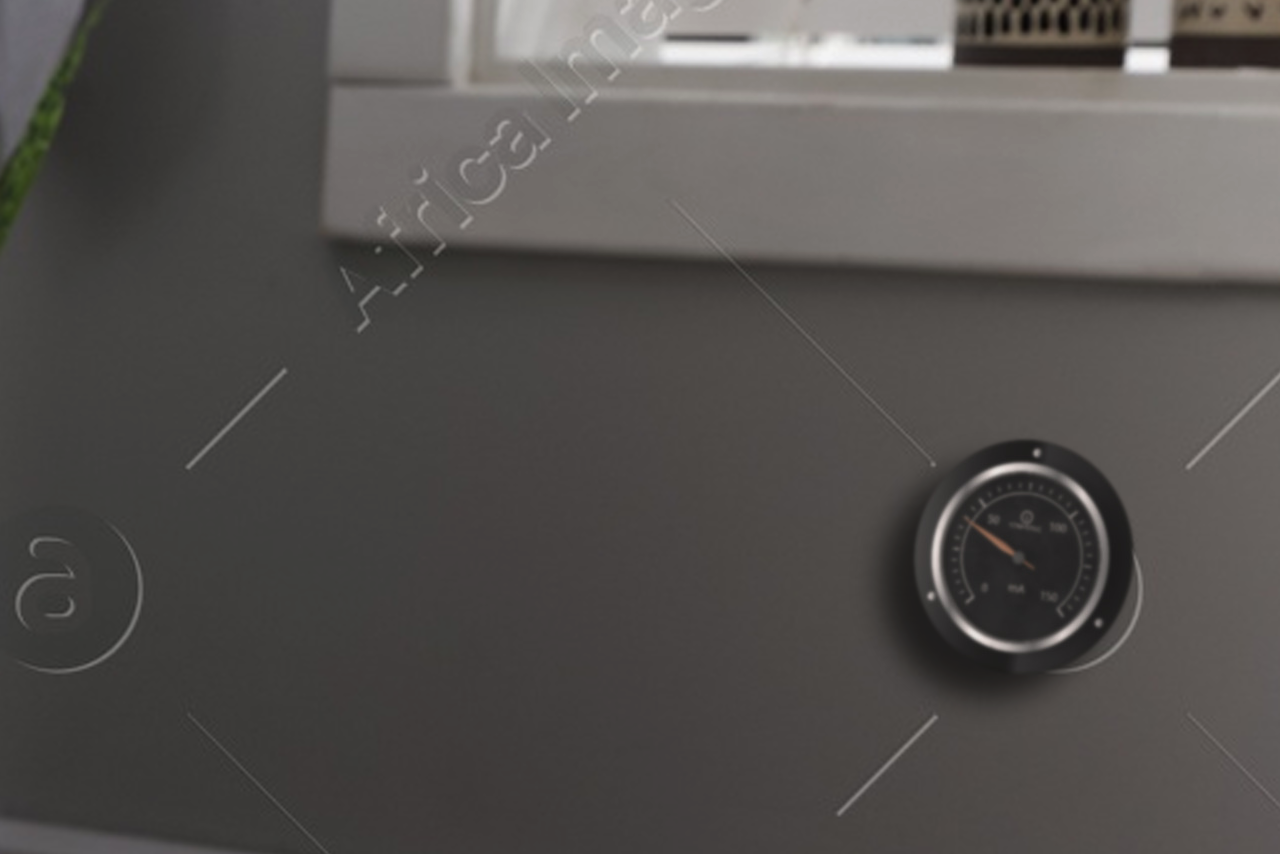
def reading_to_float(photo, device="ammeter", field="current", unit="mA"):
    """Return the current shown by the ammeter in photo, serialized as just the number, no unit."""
40
